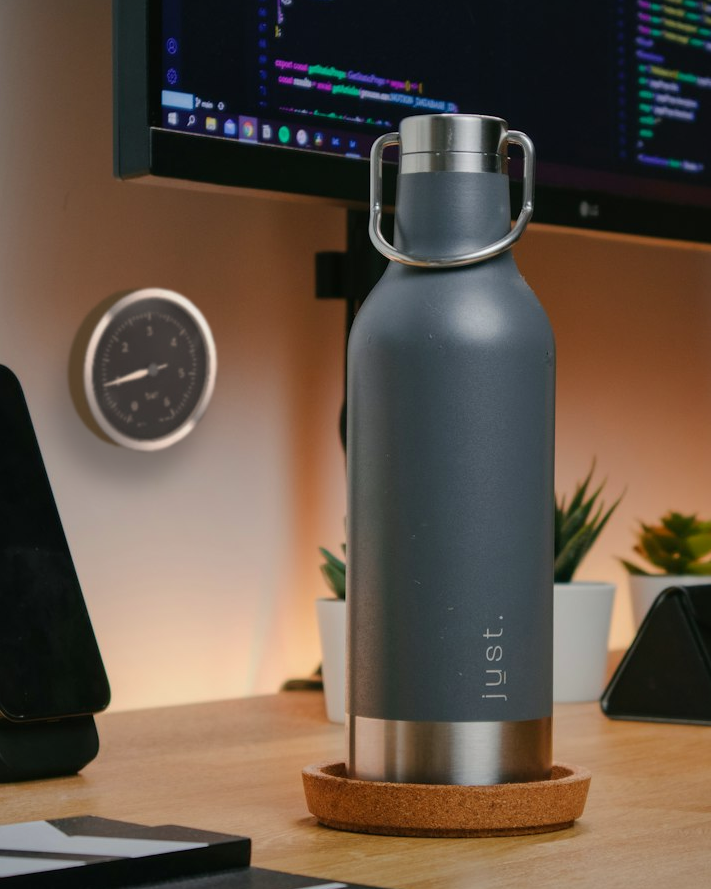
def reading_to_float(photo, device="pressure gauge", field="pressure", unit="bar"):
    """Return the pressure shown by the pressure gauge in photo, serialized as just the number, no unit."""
1
